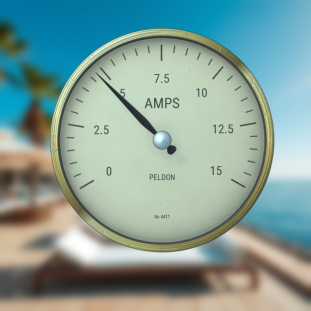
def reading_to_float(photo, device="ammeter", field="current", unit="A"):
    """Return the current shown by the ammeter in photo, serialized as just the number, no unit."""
4.75
